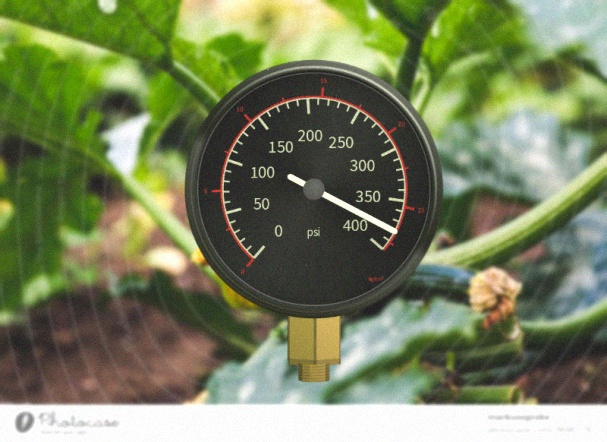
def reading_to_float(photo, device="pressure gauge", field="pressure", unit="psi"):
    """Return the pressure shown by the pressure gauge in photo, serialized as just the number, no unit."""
380
